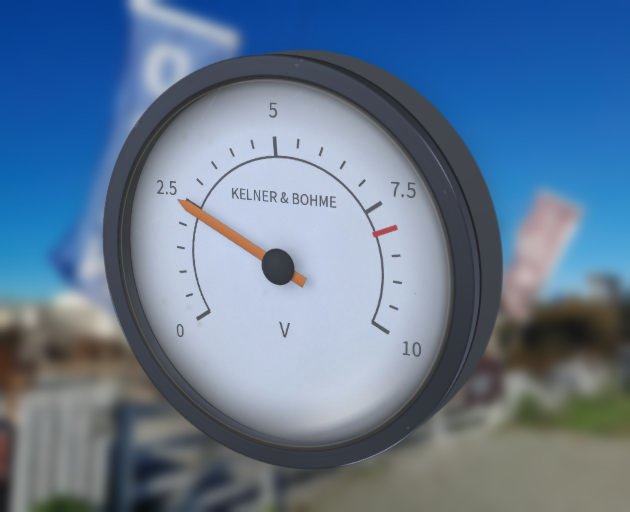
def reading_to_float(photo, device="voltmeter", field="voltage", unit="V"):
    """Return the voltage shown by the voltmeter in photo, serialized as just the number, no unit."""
2.5
